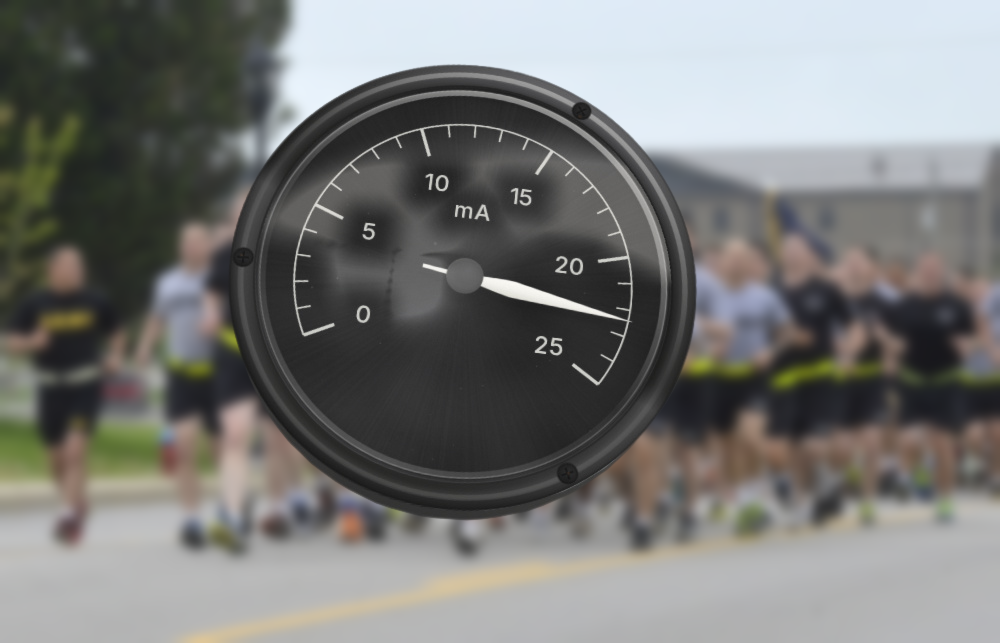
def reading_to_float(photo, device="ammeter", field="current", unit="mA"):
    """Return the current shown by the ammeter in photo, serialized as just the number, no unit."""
22.5
